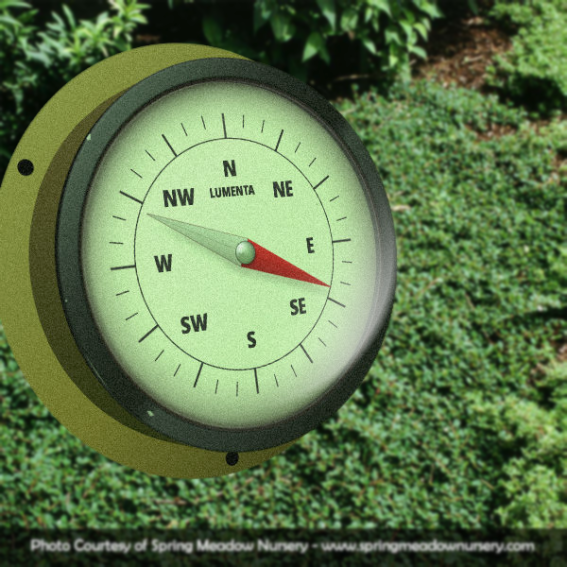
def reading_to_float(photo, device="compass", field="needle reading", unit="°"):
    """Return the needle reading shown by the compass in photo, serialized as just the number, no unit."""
115
